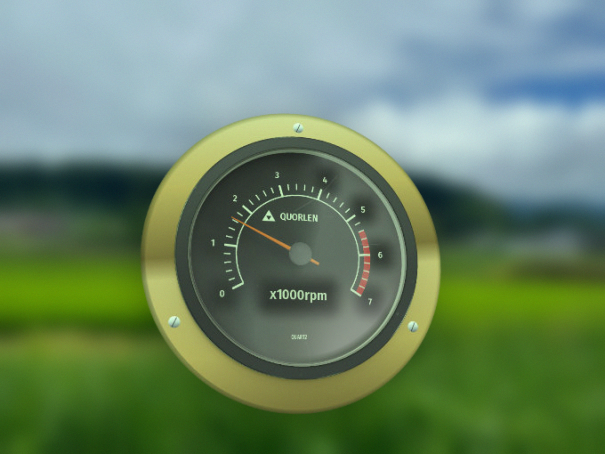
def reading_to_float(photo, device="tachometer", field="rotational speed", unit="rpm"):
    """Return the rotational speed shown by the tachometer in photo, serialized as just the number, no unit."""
1600
